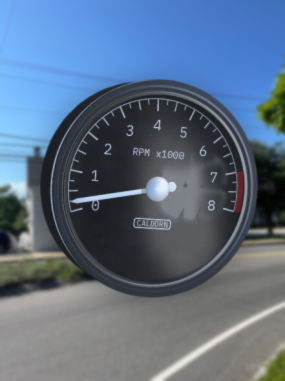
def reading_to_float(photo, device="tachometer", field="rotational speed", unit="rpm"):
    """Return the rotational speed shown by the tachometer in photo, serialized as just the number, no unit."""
250
